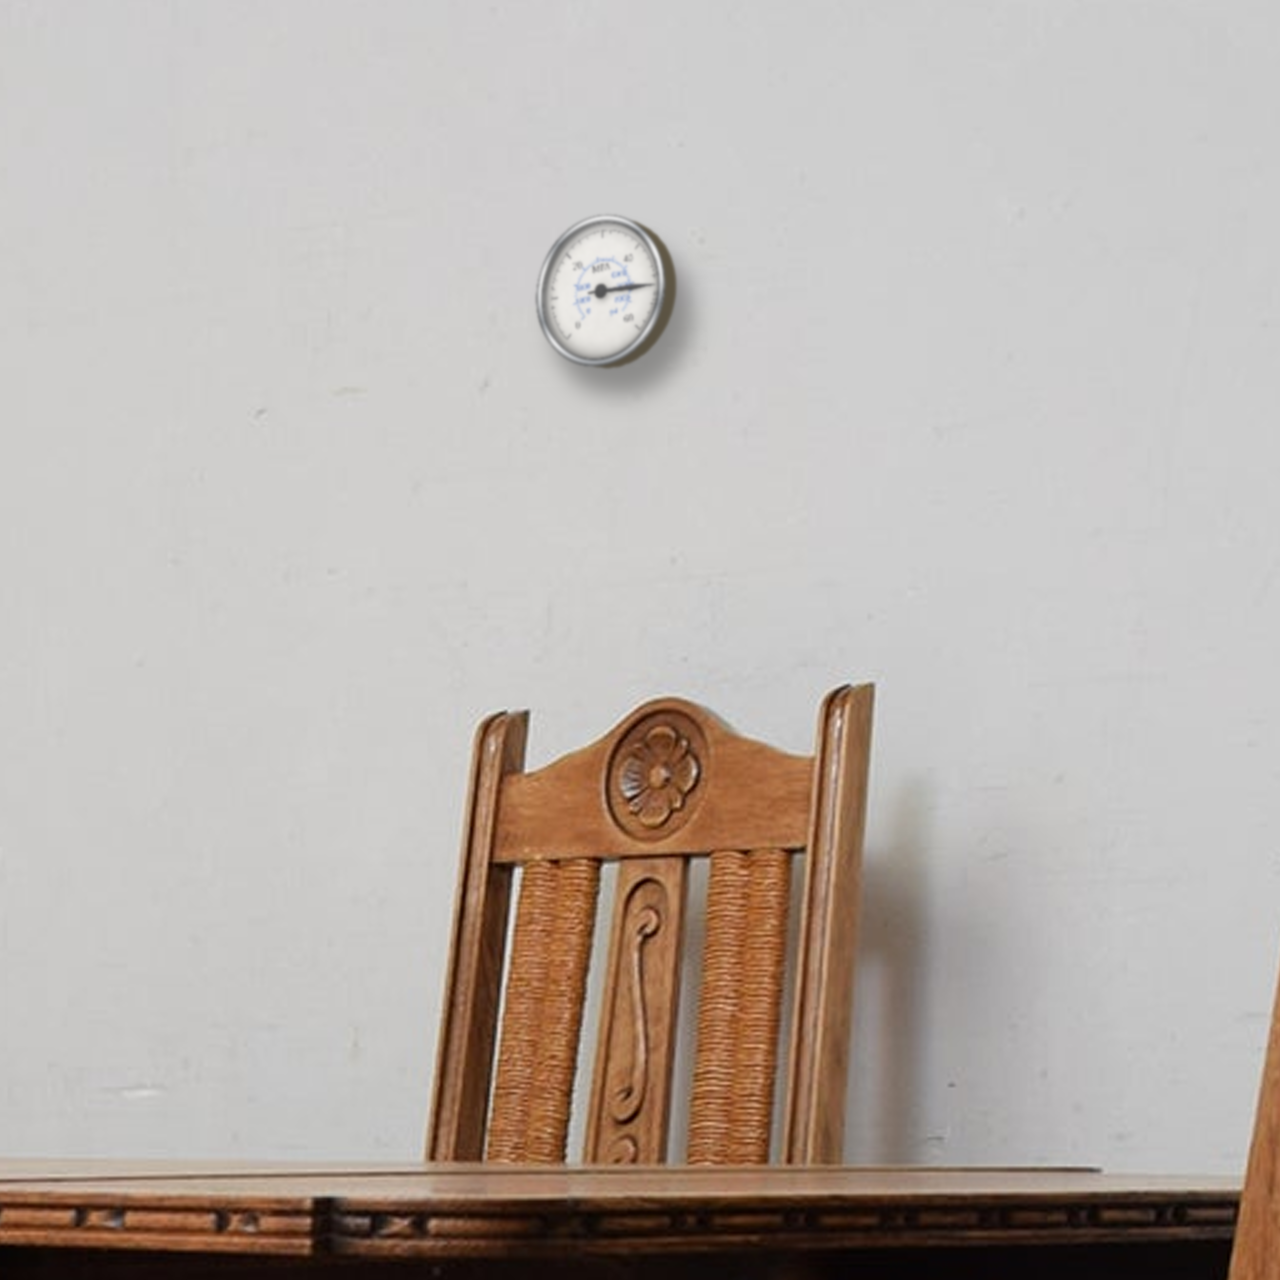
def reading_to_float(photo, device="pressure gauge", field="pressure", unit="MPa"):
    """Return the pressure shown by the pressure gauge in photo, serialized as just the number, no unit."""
50
